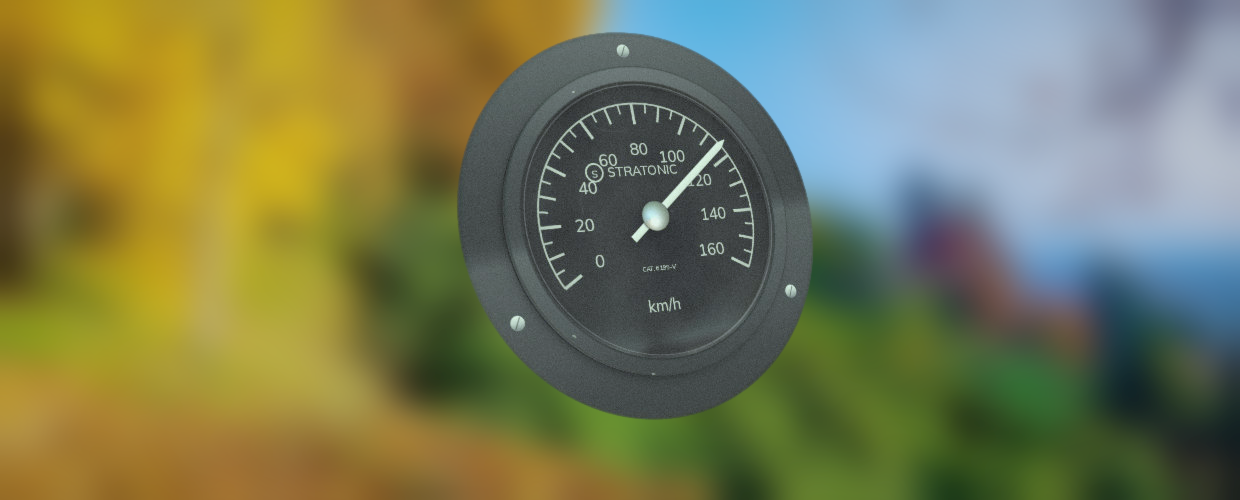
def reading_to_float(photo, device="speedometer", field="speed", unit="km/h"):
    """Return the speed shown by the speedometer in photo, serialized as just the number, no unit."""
115
